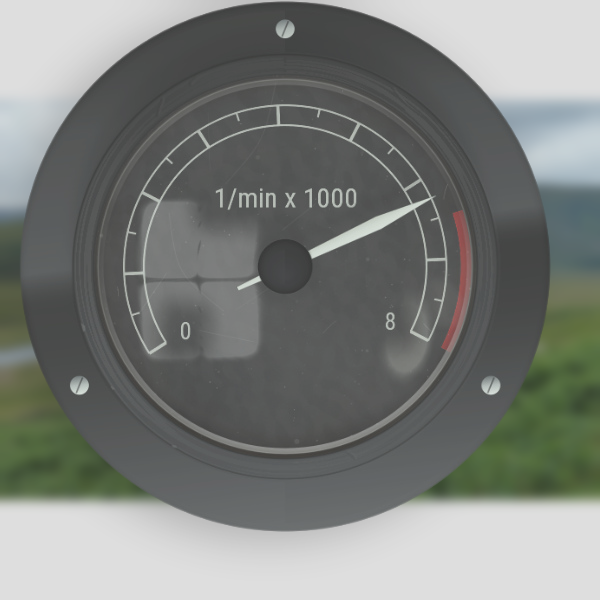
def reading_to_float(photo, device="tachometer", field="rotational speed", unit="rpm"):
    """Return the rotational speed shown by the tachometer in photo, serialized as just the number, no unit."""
6250
